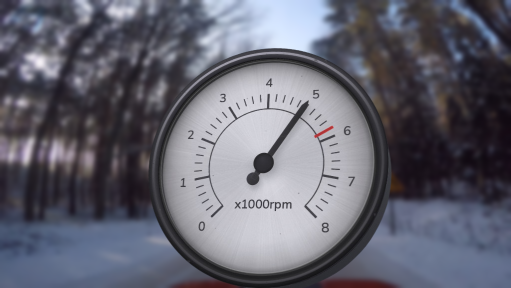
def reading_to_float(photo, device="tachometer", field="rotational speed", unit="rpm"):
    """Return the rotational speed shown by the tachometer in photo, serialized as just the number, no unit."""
5000
